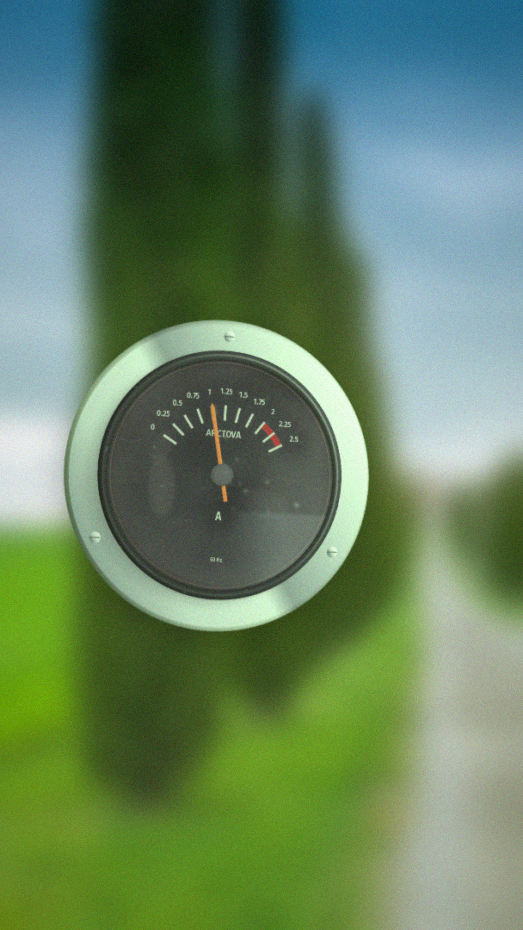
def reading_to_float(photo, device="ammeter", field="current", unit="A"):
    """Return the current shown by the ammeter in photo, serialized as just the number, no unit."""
1
